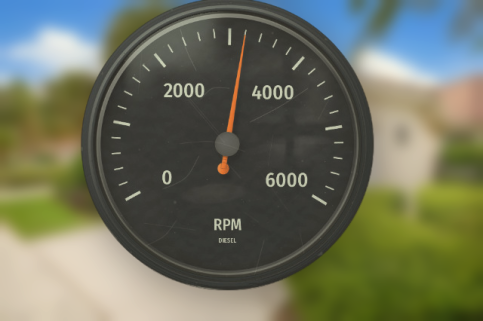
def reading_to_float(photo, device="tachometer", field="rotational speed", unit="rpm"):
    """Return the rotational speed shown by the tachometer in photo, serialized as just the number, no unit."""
3200
